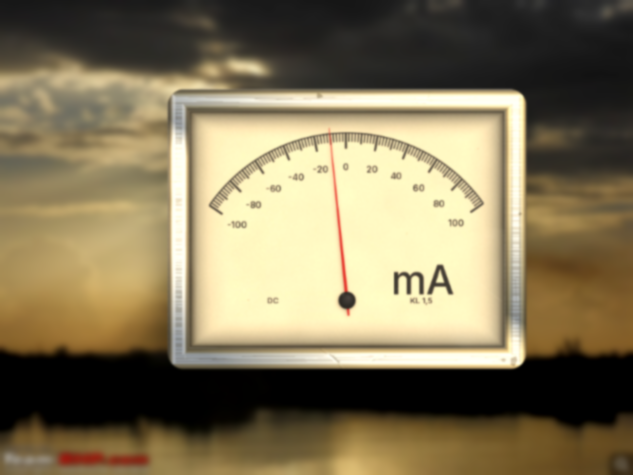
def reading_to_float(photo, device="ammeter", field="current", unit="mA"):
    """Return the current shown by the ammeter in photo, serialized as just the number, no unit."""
-10
